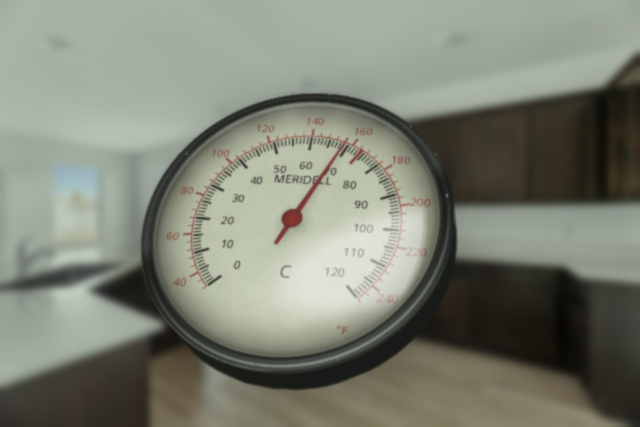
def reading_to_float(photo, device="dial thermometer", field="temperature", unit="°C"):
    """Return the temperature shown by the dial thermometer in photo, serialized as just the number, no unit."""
70
